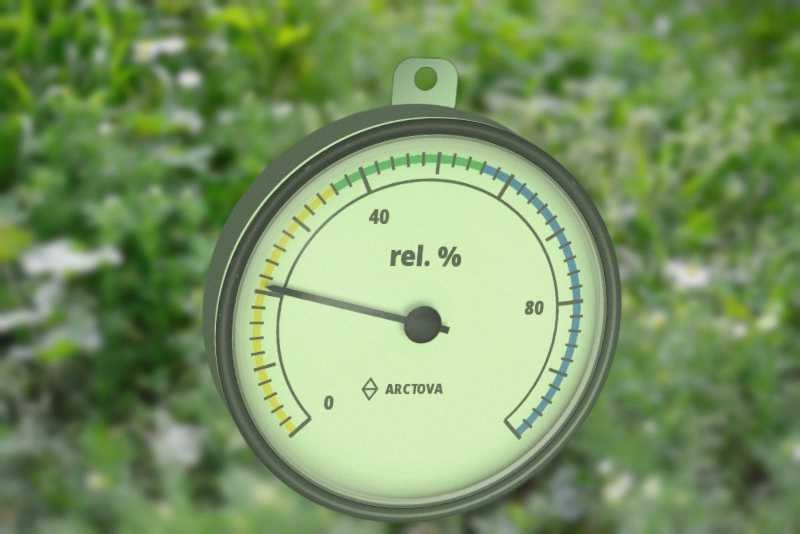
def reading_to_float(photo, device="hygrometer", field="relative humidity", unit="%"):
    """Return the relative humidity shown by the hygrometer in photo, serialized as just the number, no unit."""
21
